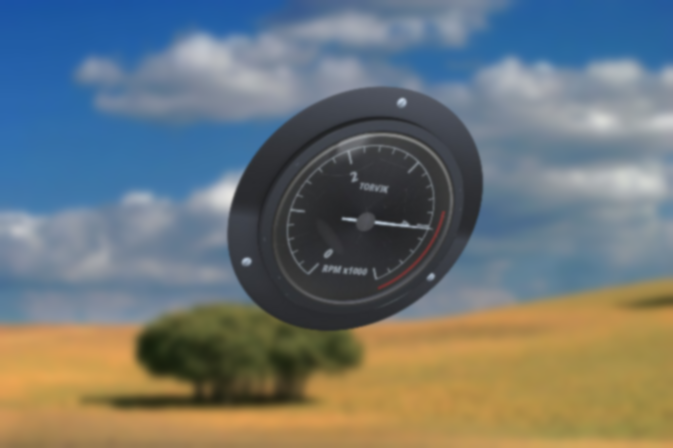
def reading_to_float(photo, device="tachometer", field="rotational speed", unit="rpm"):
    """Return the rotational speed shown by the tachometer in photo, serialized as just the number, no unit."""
4000
